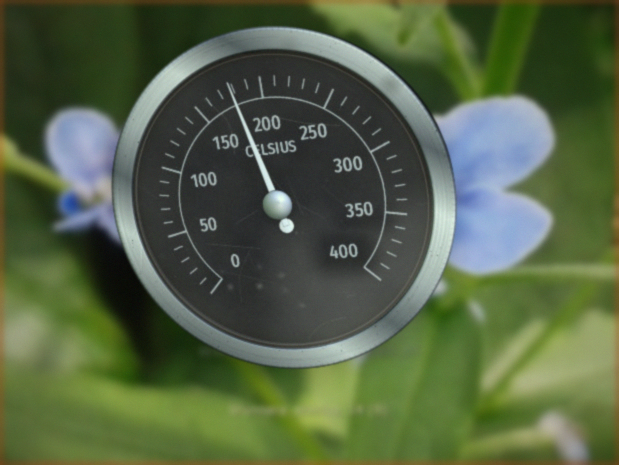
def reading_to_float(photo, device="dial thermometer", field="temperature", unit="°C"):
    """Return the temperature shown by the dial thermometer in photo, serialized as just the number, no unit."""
180
